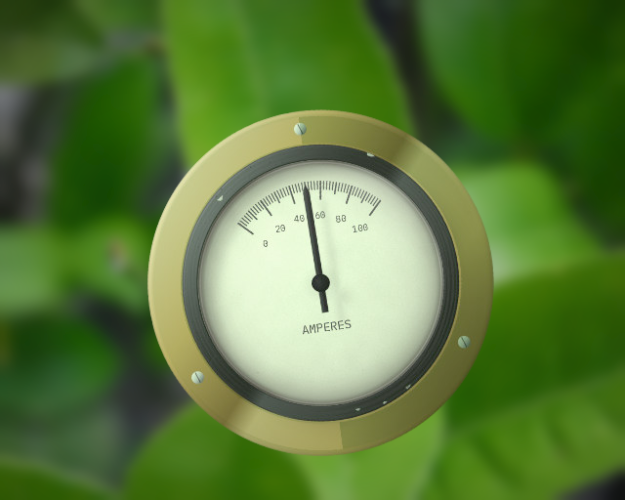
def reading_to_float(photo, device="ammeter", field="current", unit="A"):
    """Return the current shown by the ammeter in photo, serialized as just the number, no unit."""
50
